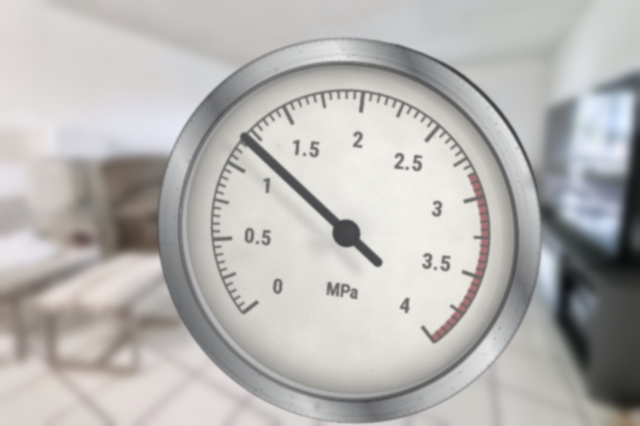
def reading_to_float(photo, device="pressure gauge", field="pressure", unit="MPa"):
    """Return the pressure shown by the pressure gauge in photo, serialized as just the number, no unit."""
1.2
